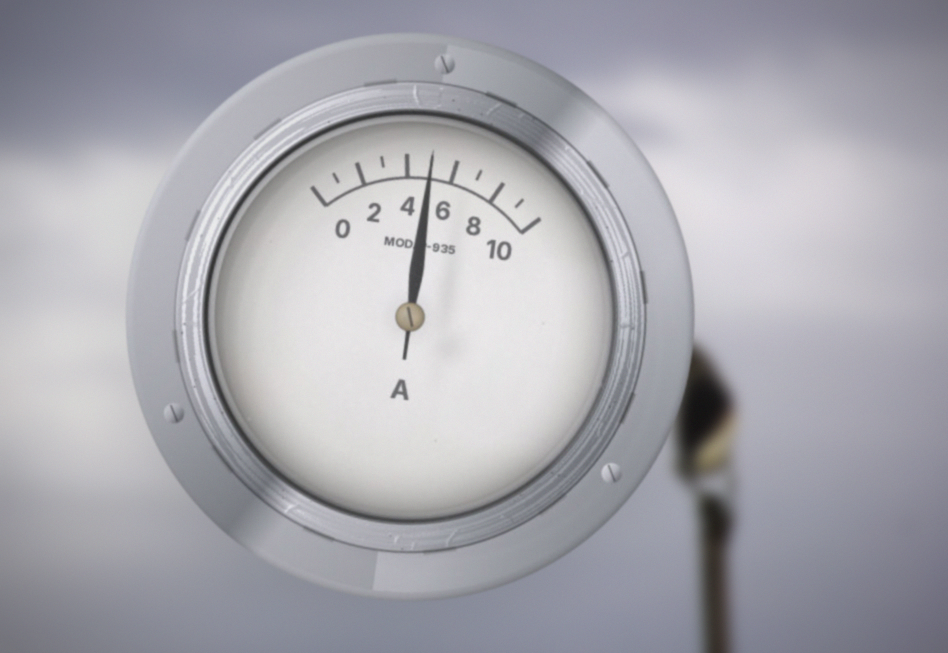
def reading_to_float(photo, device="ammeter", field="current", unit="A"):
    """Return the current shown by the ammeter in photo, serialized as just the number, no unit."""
5
